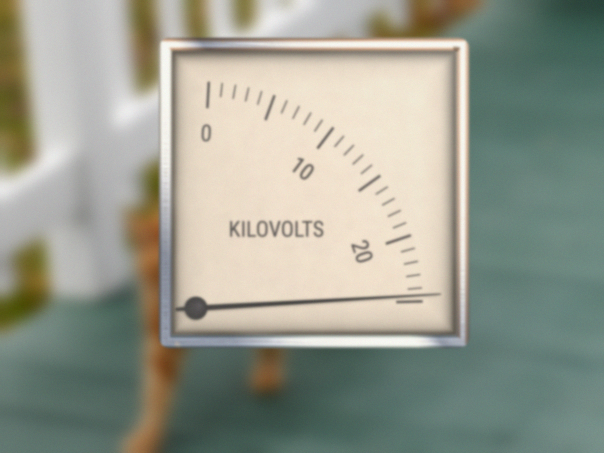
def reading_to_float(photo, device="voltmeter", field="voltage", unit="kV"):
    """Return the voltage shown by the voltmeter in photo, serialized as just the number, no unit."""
24.5
